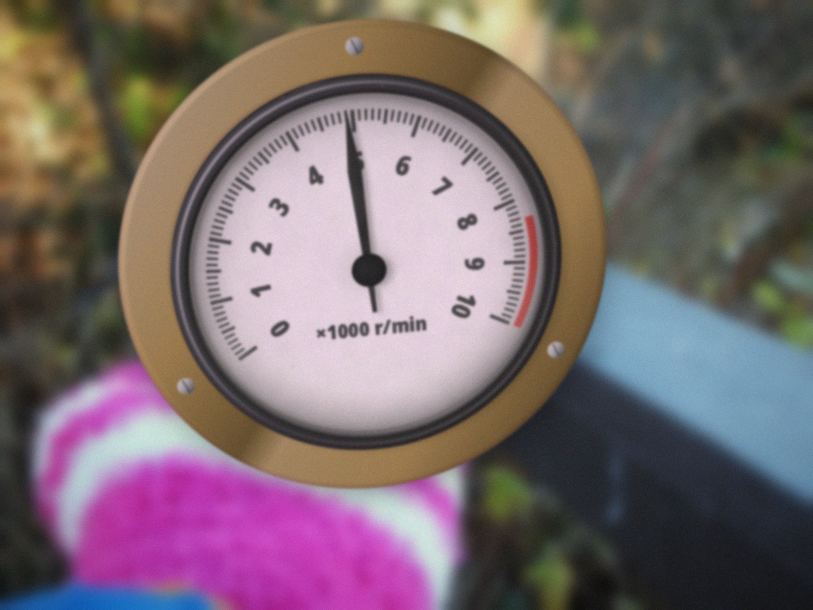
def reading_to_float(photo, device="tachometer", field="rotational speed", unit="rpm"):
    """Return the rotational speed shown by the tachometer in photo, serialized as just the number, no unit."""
4900
